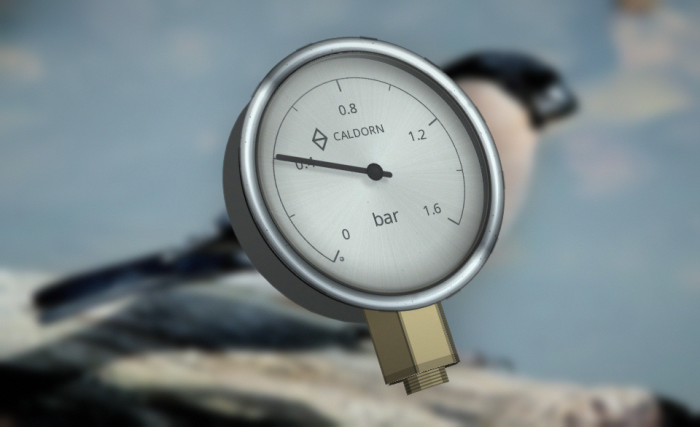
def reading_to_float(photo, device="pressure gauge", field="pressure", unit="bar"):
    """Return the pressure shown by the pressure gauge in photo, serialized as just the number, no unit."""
0.4
